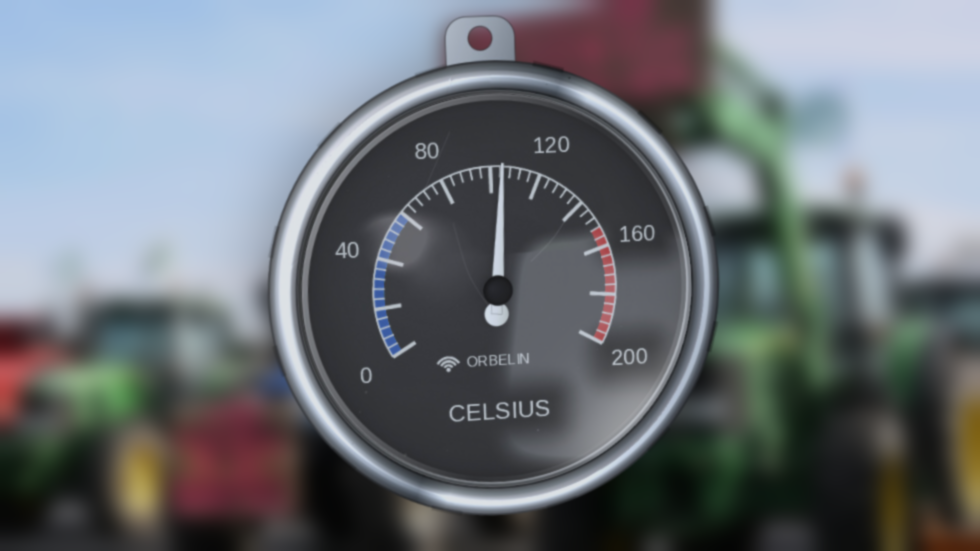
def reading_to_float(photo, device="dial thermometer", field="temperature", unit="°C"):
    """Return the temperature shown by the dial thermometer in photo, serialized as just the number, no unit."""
104
